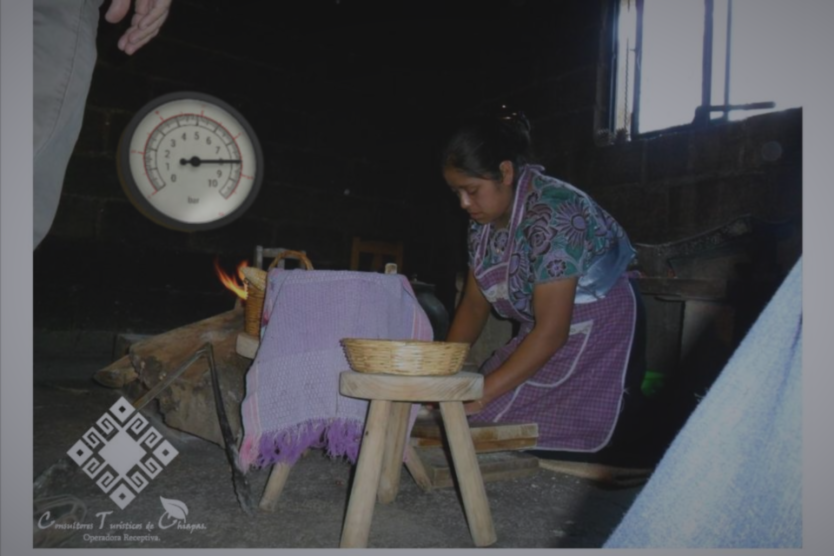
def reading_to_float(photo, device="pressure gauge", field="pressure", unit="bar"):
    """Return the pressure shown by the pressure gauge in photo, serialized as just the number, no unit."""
8
